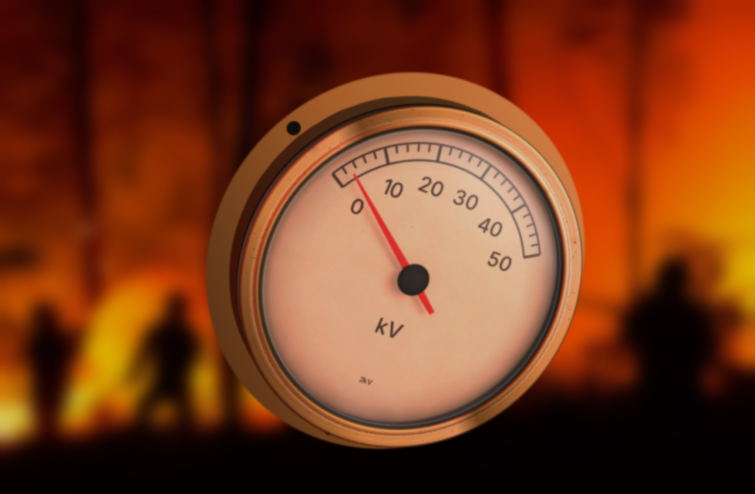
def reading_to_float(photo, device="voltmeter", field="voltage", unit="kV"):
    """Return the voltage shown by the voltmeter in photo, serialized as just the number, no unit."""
3
